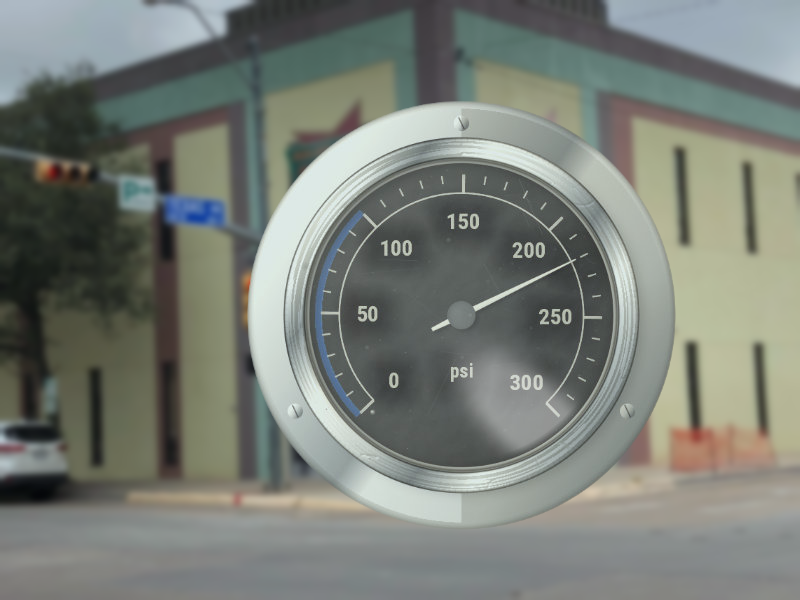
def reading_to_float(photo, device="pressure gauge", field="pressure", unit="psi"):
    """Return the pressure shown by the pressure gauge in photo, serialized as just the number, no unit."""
220
